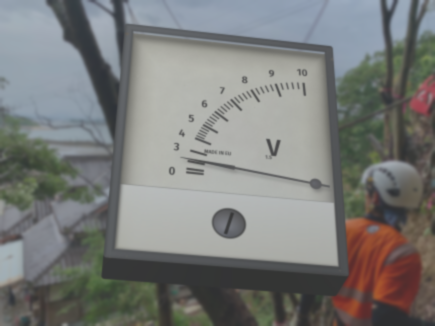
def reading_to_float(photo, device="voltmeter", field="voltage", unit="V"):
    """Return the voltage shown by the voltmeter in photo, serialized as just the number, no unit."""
2
